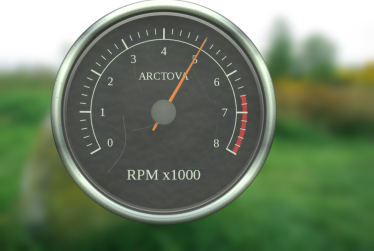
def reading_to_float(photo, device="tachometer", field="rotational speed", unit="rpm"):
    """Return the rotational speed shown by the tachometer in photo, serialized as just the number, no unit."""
5000
